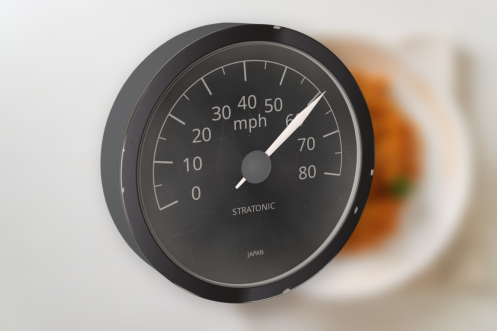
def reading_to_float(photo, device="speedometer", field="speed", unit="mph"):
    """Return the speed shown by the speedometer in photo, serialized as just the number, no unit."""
60
